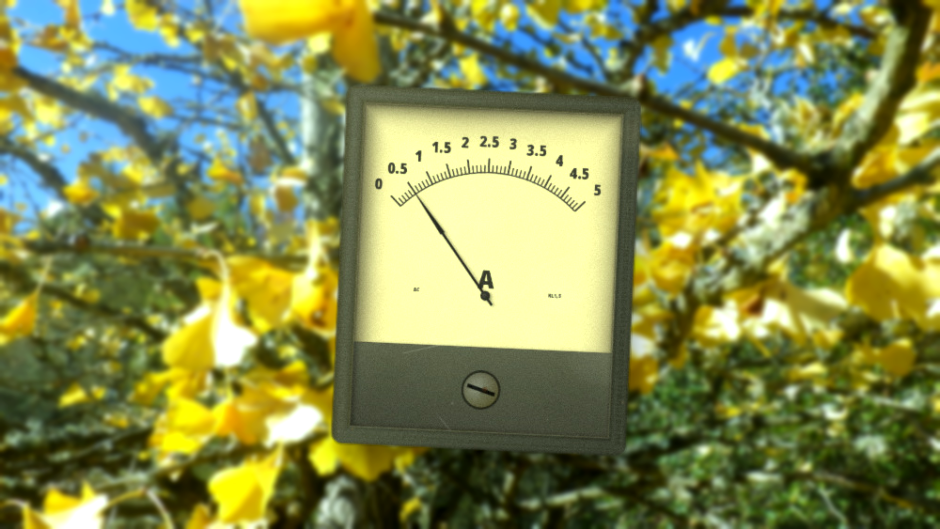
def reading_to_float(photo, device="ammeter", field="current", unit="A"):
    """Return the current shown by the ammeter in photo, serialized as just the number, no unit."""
0.5
